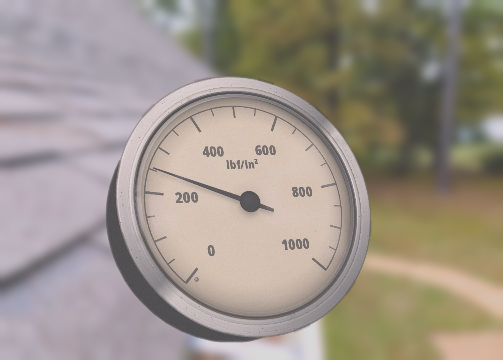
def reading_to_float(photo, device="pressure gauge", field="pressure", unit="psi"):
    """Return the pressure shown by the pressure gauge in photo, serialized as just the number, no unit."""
250
